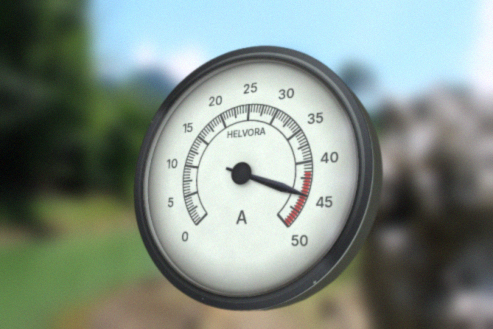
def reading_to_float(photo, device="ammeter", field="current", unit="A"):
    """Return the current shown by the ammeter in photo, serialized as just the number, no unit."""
45
